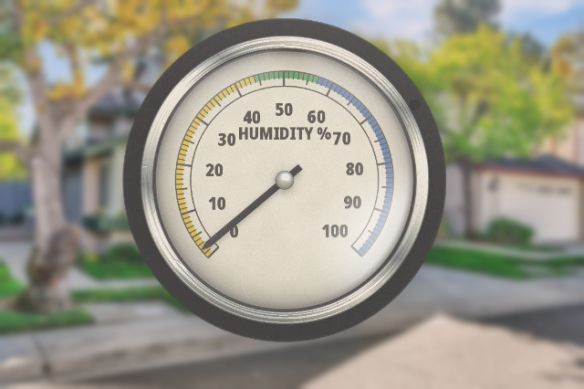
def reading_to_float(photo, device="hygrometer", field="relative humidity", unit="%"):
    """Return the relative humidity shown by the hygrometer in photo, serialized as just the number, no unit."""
2
